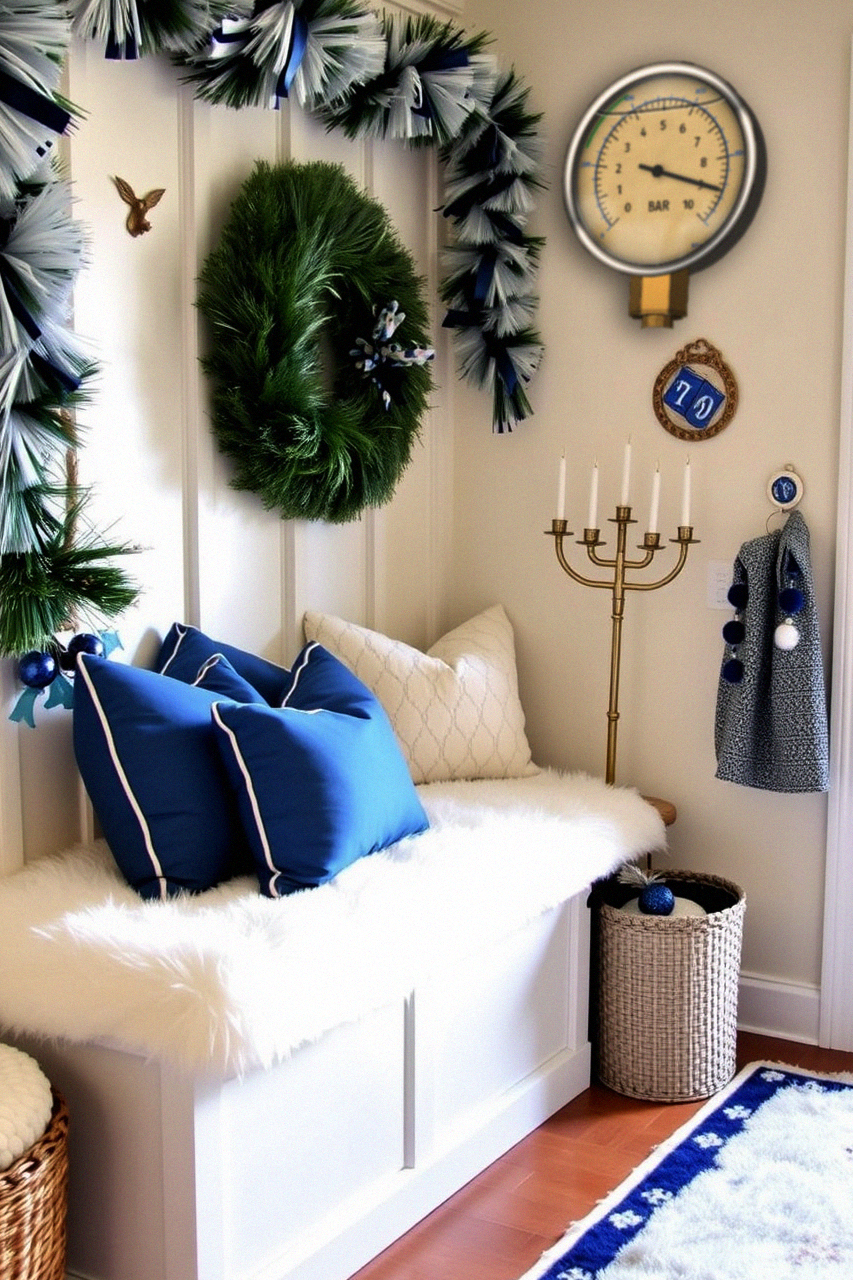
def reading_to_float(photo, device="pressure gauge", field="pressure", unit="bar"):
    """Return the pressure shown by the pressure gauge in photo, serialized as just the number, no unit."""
9
